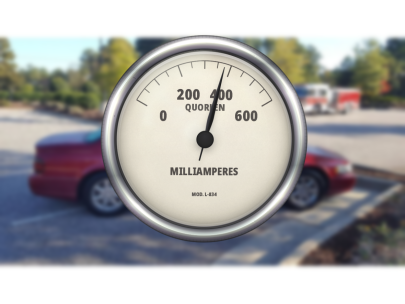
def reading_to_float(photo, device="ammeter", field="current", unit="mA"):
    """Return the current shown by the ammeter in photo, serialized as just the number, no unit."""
375
